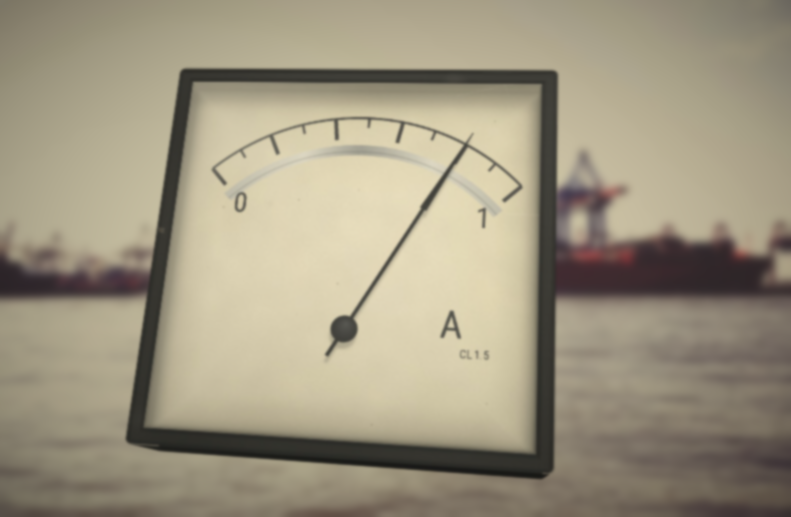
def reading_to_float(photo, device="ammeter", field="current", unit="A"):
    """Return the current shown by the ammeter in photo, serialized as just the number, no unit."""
0.8
